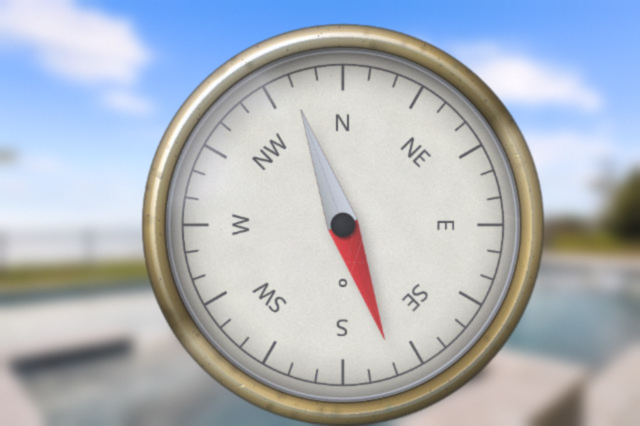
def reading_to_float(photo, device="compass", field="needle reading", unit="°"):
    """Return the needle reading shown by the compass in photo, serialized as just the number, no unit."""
160
